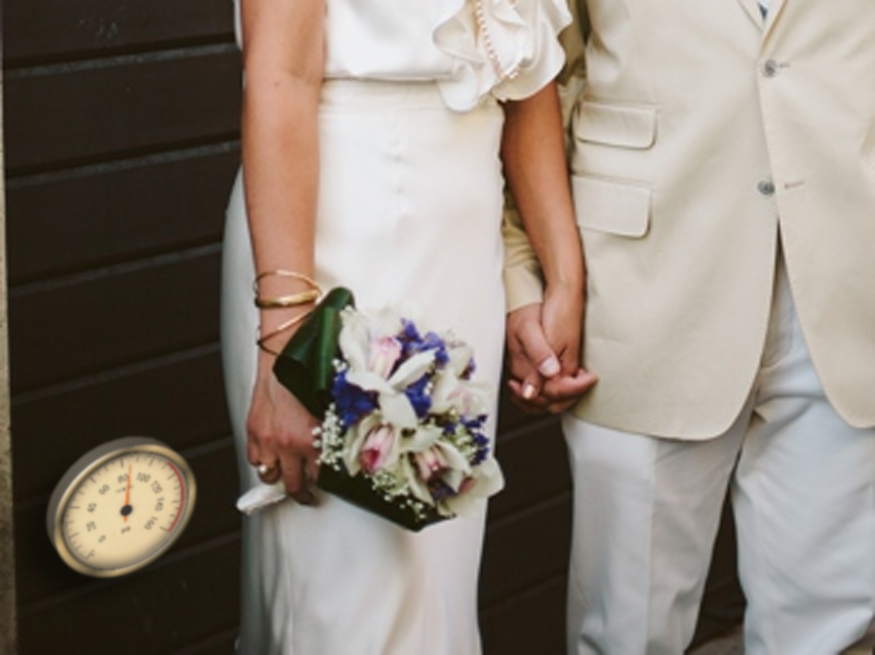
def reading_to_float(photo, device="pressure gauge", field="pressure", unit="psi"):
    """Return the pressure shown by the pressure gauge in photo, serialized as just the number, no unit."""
85
